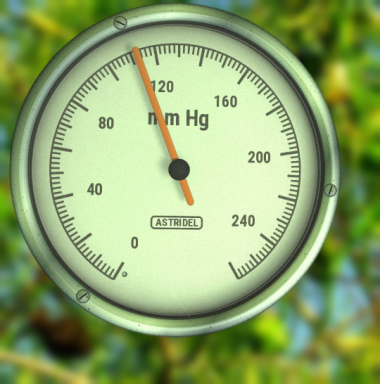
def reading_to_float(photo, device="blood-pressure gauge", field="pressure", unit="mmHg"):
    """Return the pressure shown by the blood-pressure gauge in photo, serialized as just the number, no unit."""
112
